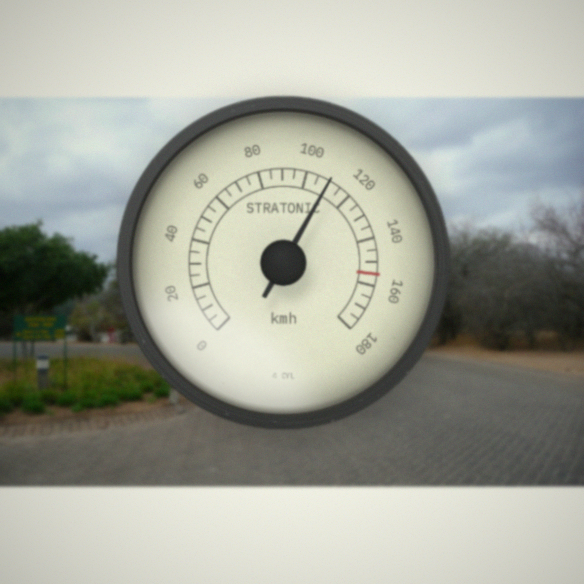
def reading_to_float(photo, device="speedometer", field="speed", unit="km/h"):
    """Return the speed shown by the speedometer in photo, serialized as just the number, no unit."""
110
